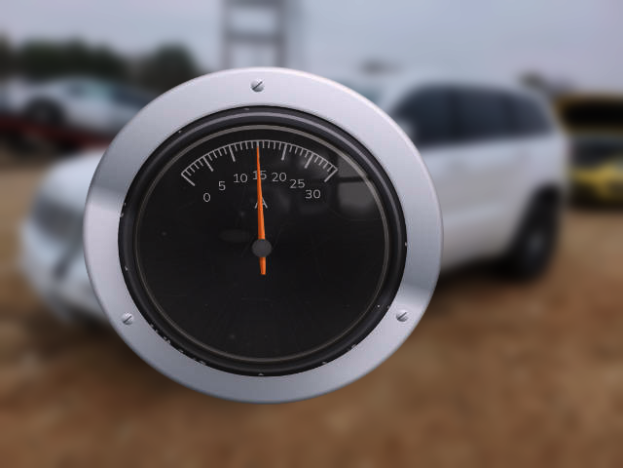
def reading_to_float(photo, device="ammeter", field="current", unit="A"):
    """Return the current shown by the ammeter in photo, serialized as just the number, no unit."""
15
